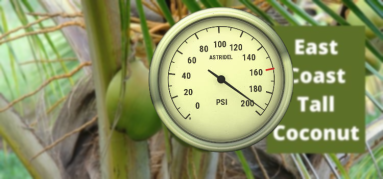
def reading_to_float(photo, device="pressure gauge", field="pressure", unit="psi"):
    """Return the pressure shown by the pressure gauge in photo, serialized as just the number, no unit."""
195
